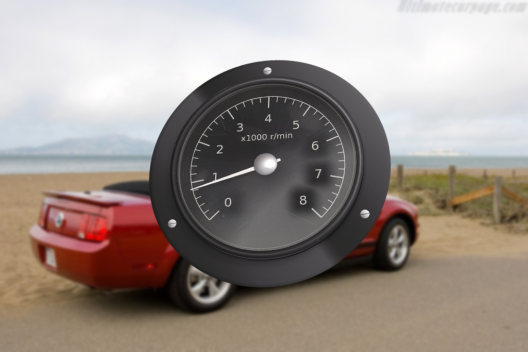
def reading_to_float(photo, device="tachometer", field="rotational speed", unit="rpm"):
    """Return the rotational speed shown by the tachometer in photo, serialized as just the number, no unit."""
800
